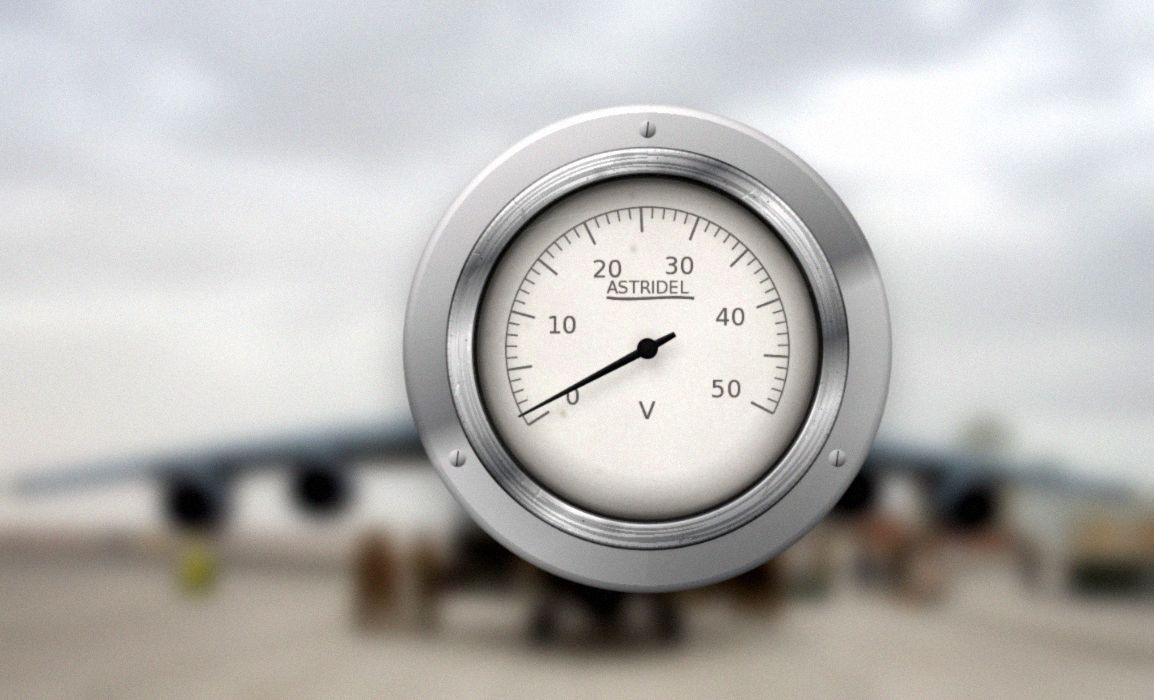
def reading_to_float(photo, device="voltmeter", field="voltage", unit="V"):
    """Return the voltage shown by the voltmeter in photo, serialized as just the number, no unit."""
1
